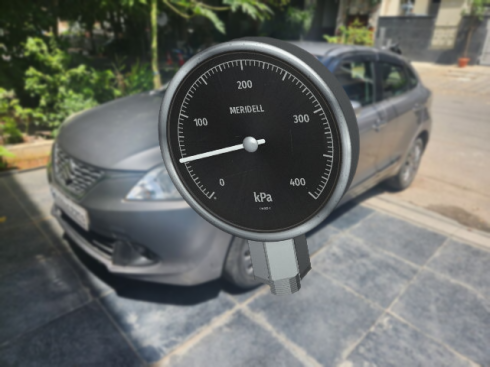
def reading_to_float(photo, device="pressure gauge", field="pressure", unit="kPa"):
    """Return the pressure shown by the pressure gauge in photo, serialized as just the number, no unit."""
50
